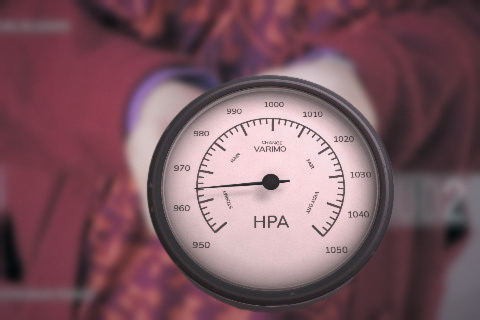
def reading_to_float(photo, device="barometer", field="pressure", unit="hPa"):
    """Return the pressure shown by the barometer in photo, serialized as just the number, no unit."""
964
